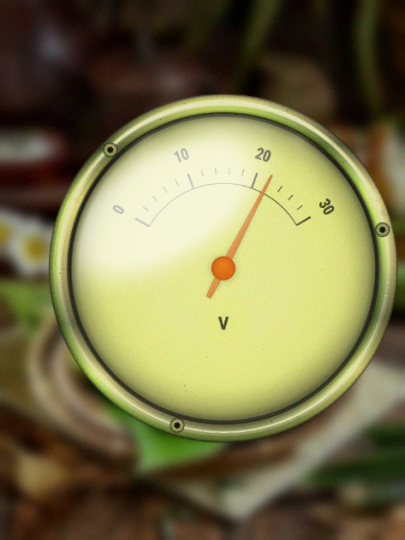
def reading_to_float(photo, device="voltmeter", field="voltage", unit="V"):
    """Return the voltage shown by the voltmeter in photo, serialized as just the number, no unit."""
22
